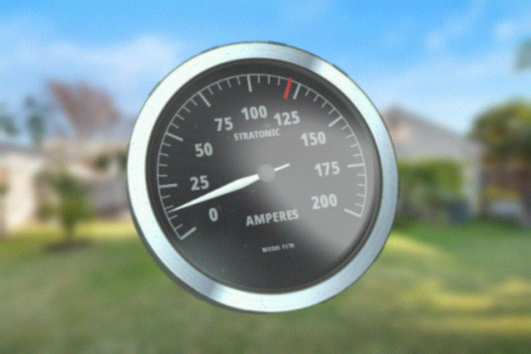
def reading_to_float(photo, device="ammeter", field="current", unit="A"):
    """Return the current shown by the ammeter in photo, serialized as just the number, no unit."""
12.5
